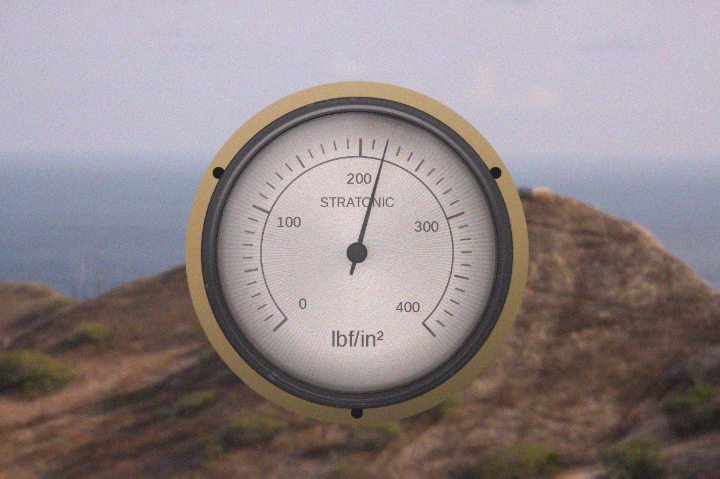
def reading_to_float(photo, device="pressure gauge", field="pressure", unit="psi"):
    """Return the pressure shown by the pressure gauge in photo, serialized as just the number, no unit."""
220
